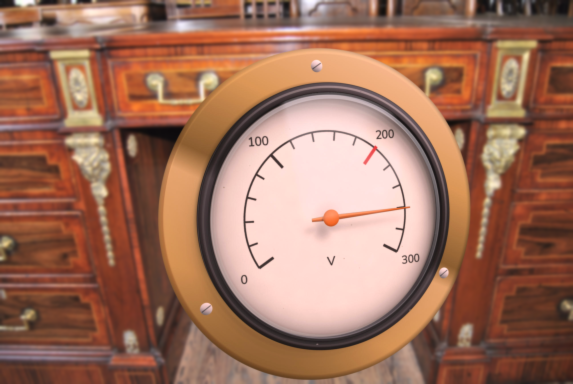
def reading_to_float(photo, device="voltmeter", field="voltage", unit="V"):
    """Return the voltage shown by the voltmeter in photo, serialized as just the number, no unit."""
260
